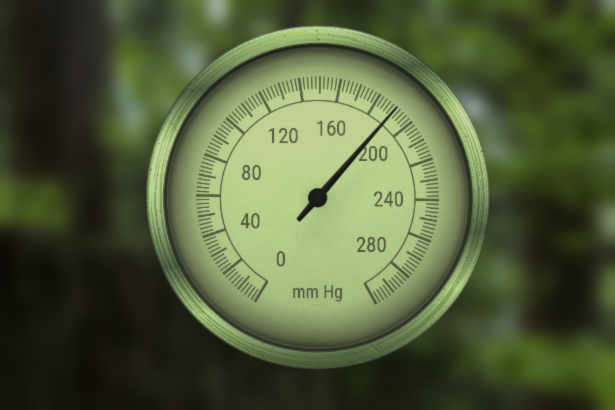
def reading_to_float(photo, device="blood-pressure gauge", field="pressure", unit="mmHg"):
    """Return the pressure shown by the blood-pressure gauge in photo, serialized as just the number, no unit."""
190
